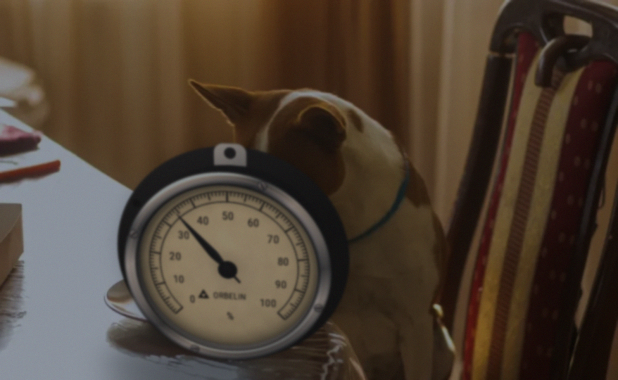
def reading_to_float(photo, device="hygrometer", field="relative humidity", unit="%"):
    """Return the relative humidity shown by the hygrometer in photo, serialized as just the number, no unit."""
35
